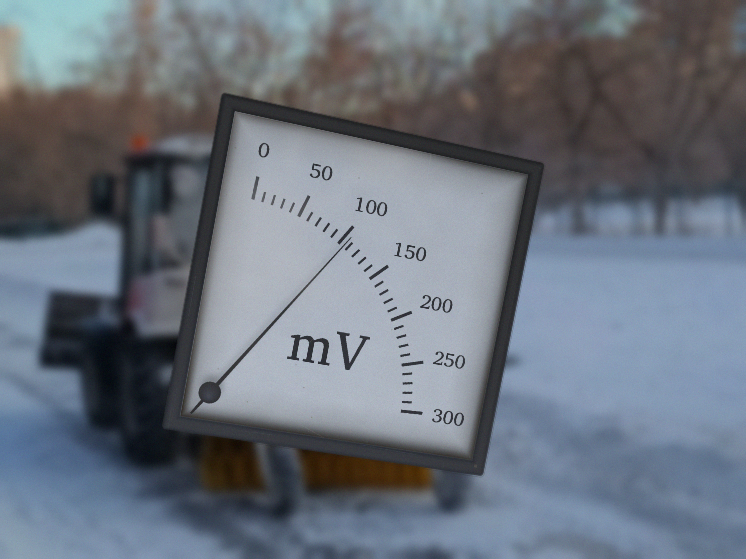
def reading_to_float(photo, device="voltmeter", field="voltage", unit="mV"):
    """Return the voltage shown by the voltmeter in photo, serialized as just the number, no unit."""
105
